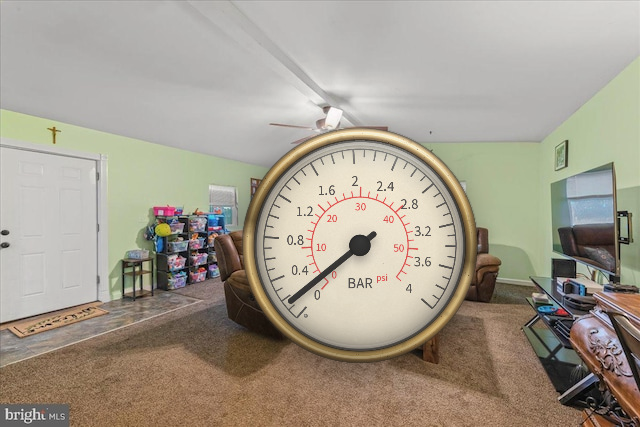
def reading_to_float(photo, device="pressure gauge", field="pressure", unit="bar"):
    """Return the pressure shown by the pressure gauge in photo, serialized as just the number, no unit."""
0.15
